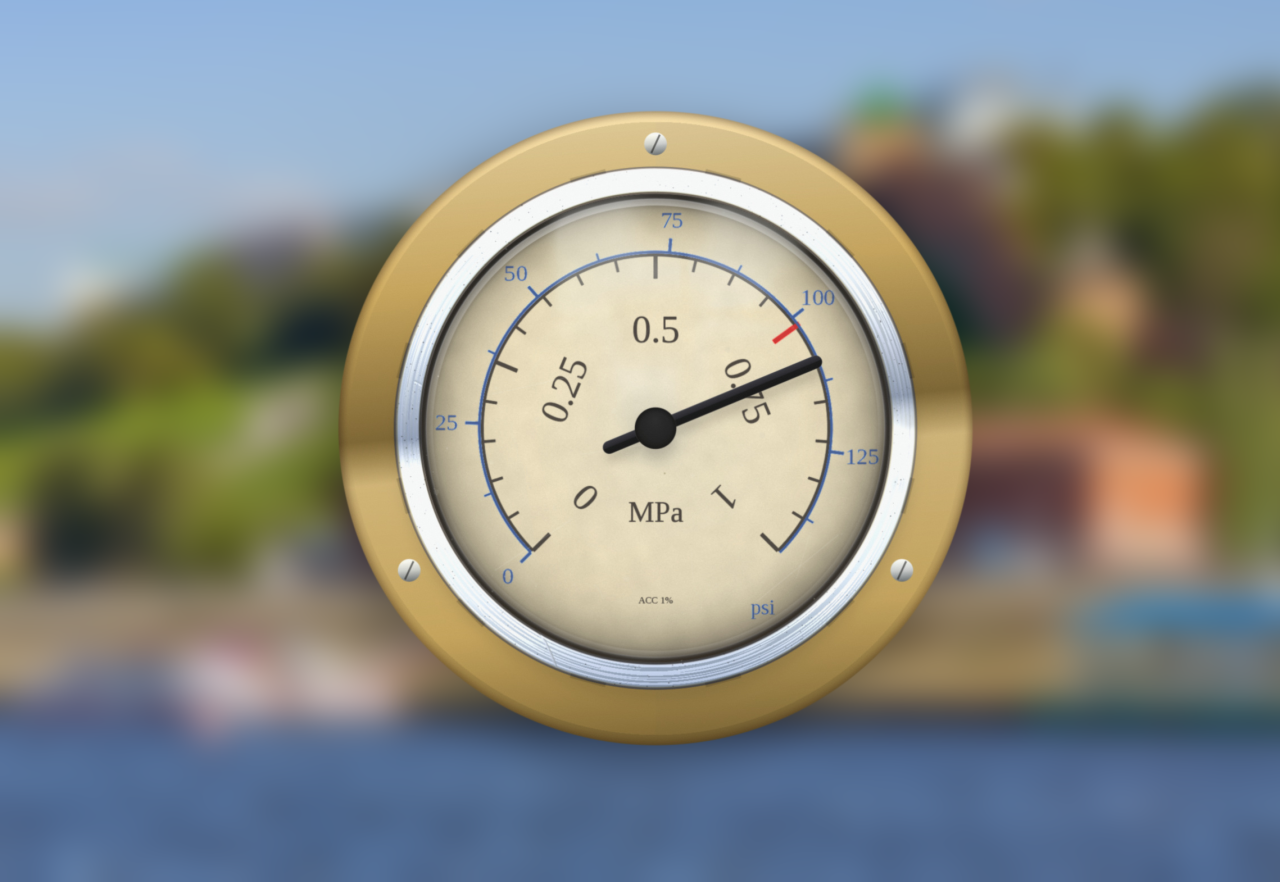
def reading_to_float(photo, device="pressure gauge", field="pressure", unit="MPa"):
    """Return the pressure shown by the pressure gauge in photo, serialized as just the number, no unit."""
0.75
